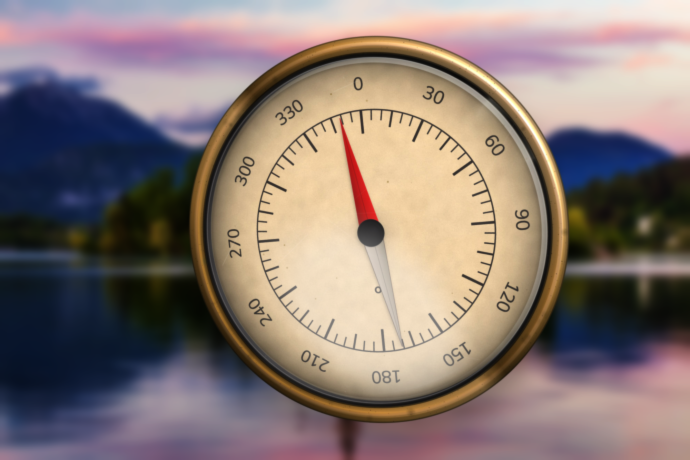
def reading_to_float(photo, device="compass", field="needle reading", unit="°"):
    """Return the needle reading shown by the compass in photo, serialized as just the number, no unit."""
350
